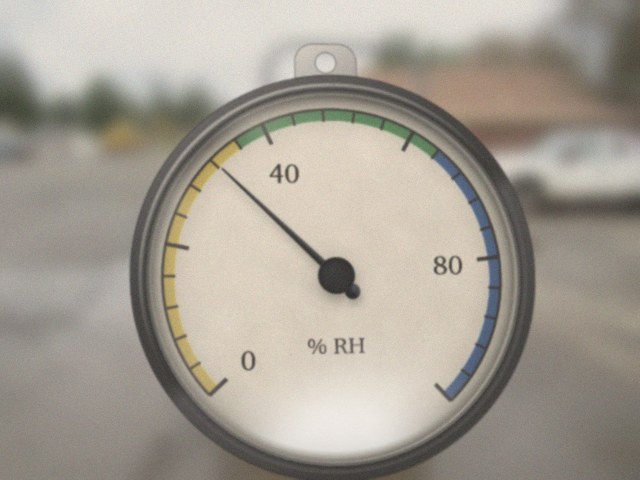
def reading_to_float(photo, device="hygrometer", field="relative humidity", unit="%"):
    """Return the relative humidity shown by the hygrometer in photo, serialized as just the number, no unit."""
32
